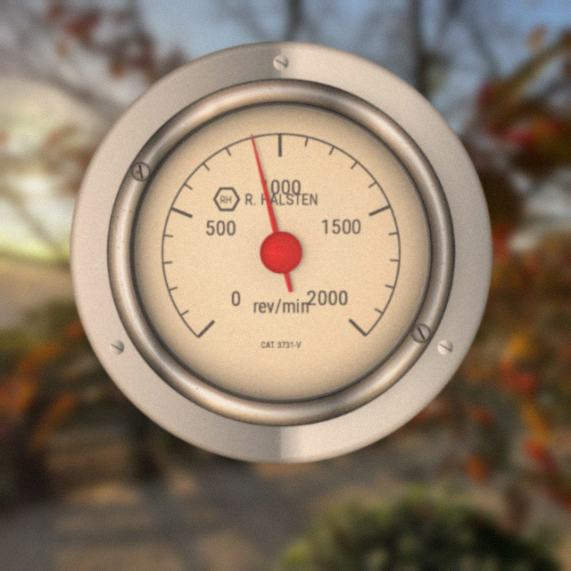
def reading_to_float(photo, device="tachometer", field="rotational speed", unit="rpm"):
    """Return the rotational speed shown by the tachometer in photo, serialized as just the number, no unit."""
900
